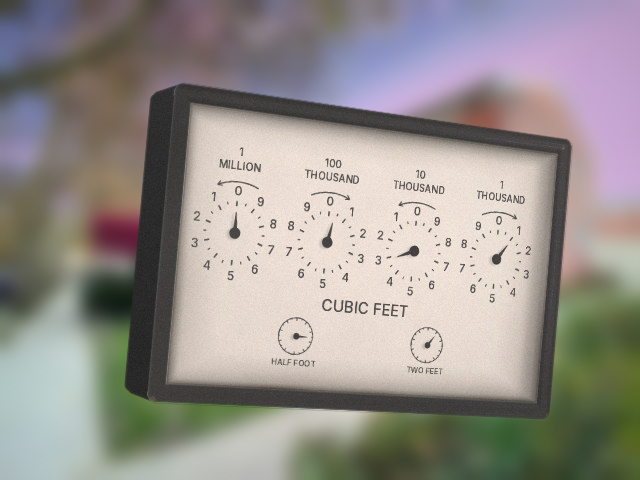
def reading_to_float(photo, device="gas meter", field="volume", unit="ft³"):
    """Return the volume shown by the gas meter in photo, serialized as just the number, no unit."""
3100
